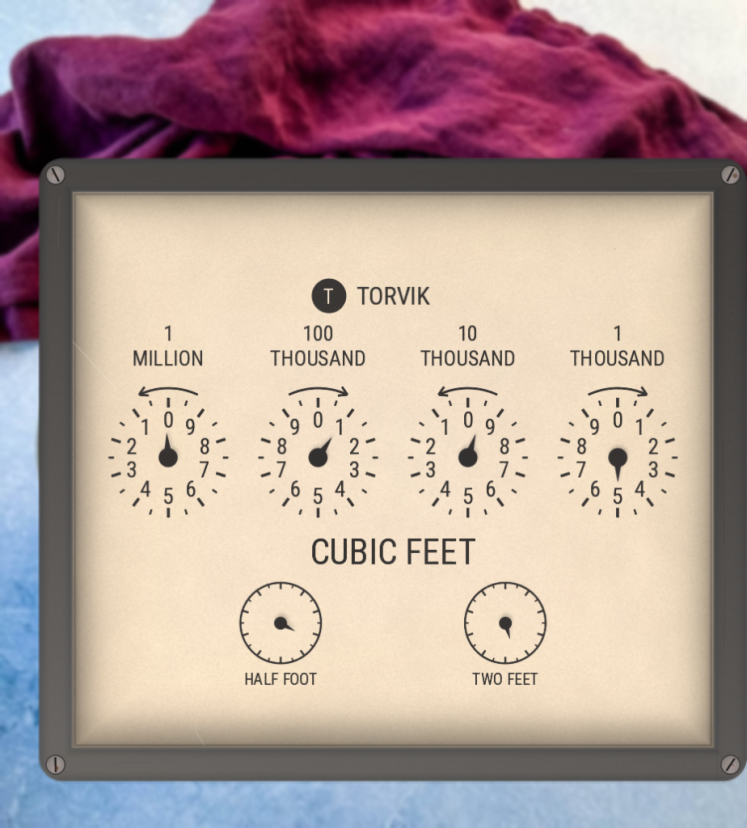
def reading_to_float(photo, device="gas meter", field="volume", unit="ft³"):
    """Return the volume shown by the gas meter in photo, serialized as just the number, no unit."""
9500
